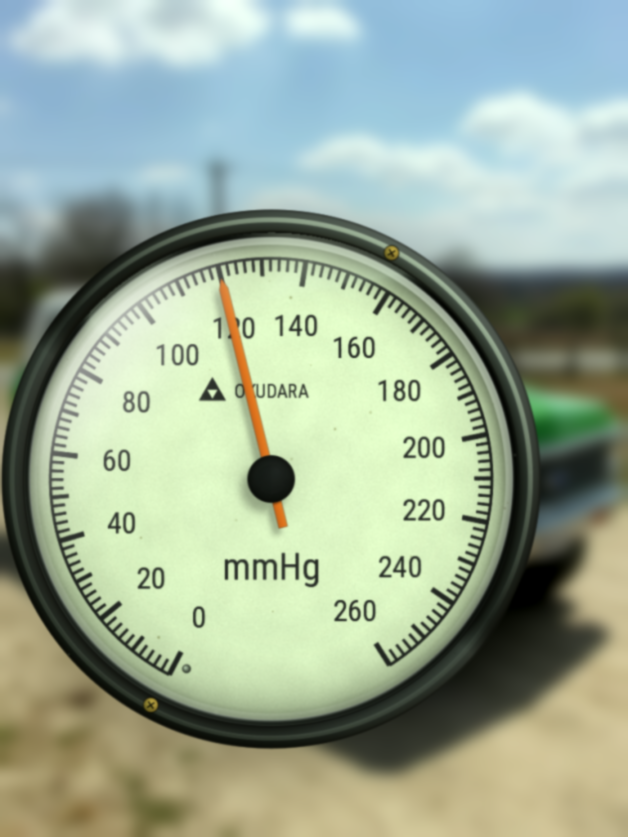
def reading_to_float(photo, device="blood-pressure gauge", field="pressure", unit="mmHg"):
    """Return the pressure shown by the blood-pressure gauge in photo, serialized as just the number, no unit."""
120
